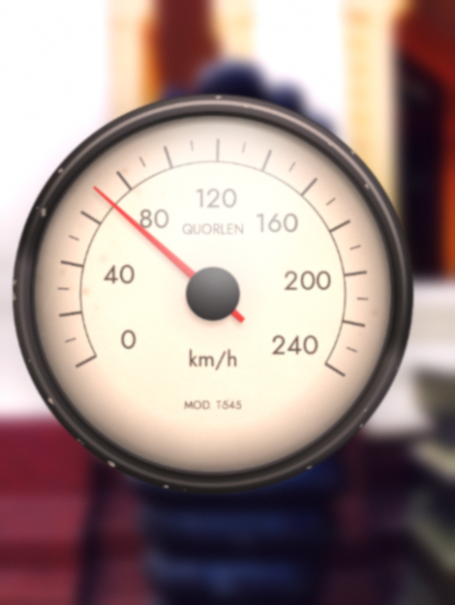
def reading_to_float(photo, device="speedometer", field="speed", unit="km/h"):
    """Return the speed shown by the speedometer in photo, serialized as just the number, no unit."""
70
